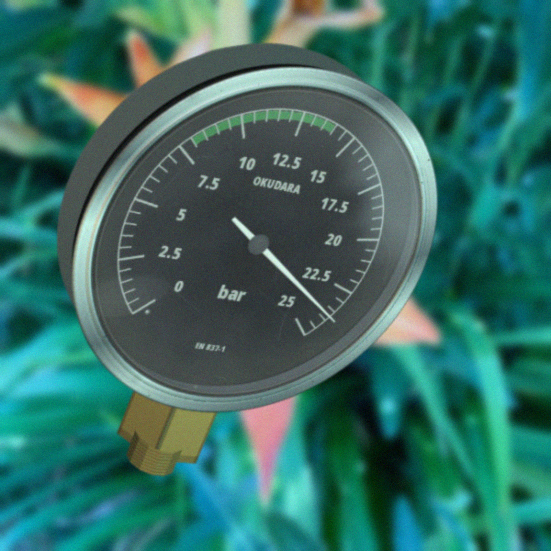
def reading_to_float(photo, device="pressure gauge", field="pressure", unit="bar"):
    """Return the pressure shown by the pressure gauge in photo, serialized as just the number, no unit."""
23.75
